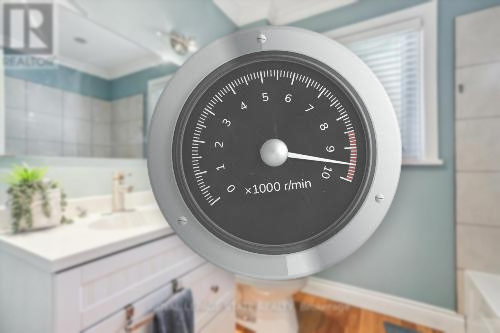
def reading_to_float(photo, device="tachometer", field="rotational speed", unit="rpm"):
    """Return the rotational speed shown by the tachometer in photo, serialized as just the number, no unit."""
9500
